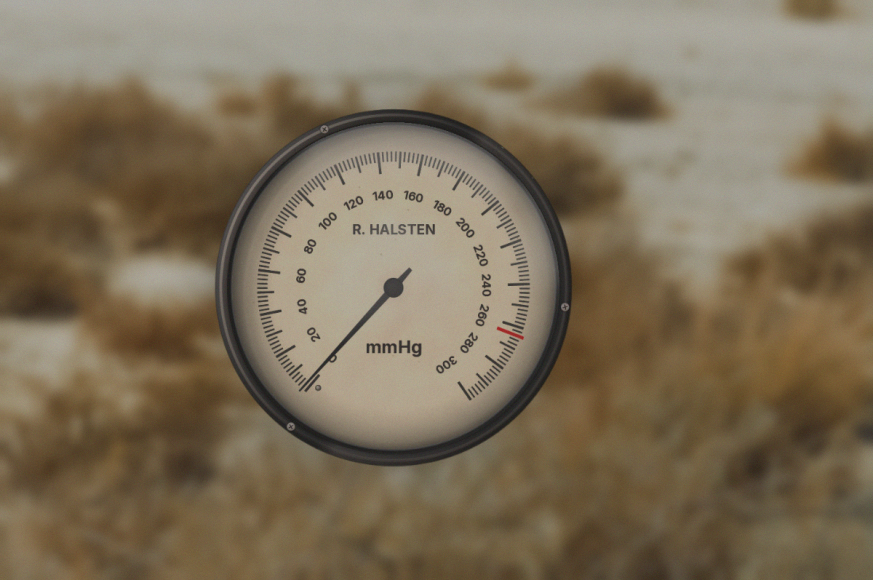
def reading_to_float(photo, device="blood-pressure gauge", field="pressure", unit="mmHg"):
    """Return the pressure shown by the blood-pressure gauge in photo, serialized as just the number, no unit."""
2
